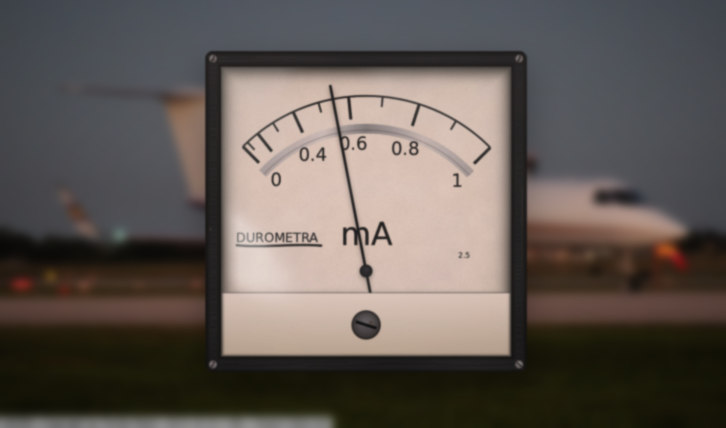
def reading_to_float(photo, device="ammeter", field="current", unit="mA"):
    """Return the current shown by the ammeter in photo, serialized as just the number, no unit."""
0.55
